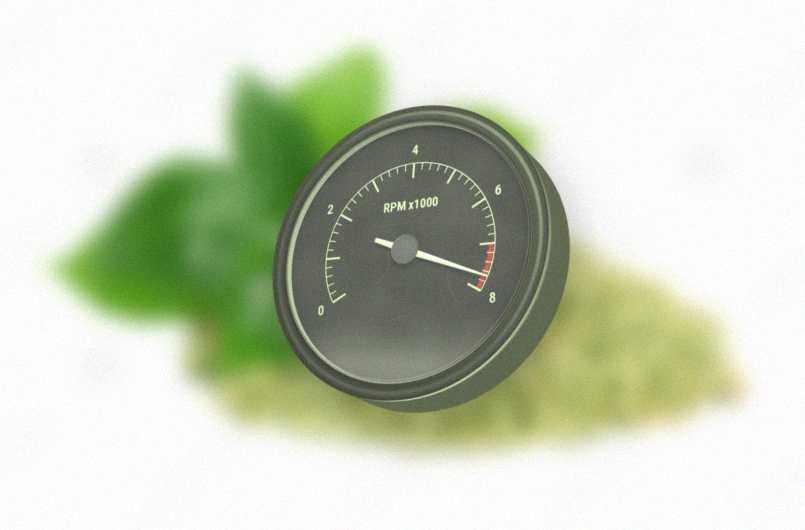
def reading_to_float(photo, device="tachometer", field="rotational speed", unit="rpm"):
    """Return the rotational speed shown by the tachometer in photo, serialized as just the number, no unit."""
7700
